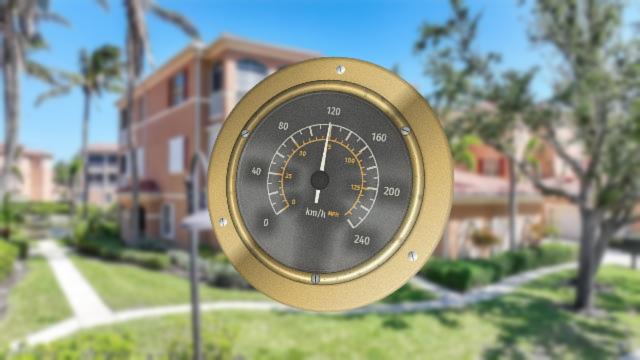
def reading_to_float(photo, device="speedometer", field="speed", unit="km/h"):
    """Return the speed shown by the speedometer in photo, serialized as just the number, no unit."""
120
